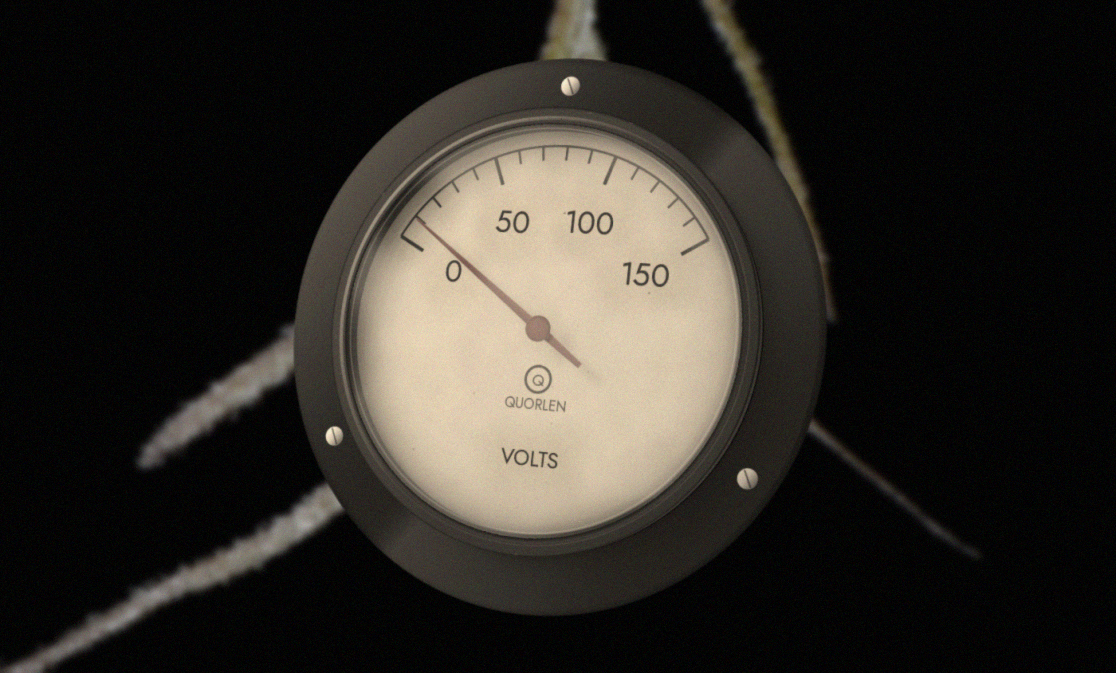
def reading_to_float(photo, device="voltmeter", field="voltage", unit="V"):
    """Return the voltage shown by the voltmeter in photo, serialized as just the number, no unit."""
10
